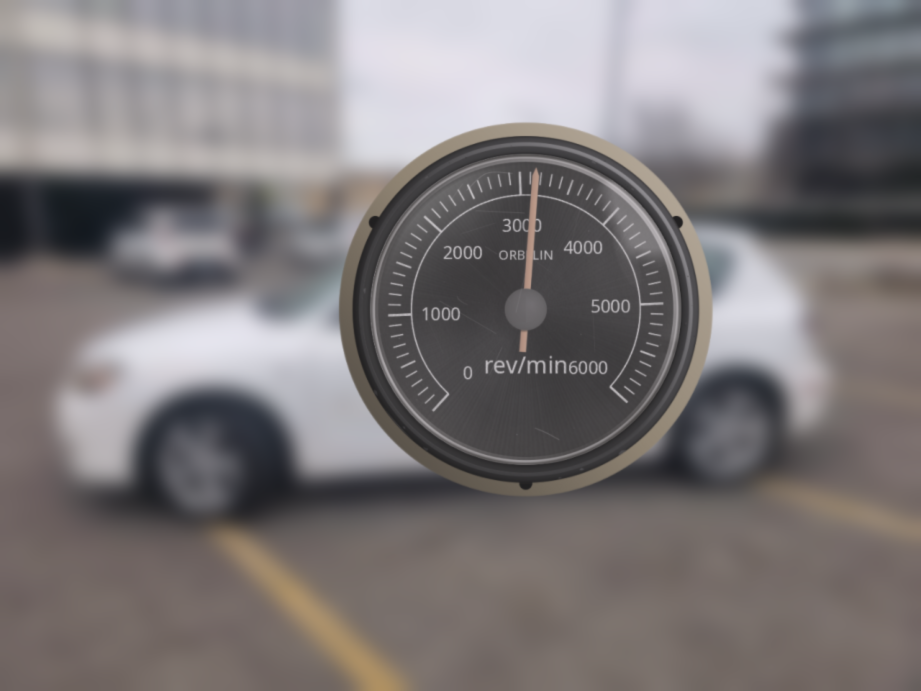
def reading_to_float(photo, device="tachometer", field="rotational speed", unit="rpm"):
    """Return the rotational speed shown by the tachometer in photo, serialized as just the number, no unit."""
3150
